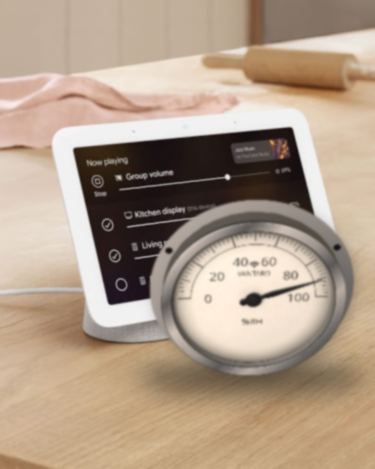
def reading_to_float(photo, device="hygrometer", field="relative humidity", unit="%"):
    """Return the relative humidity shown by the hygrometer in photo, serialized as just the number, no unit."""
90
